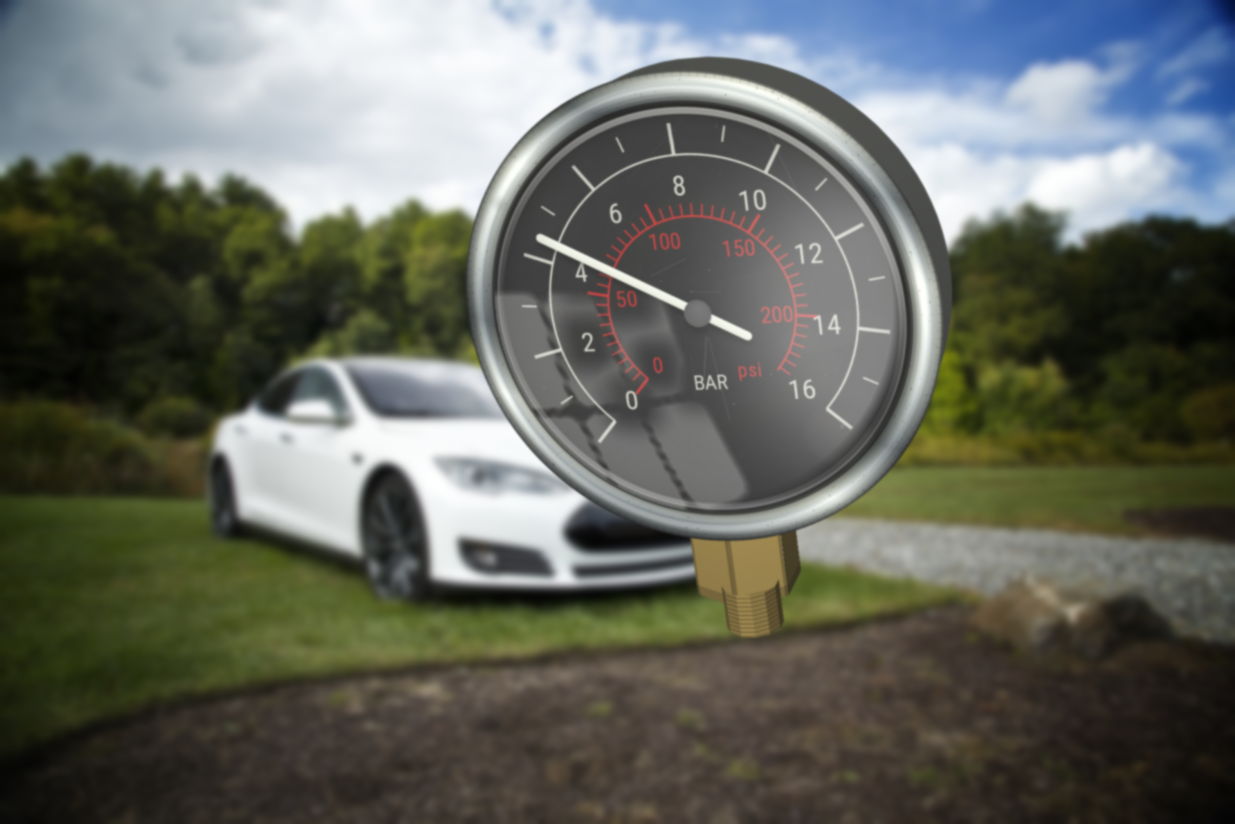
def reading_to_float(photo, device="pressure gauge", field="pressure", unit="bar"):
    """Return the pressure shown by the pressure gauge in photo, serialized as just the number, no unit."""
4.5
